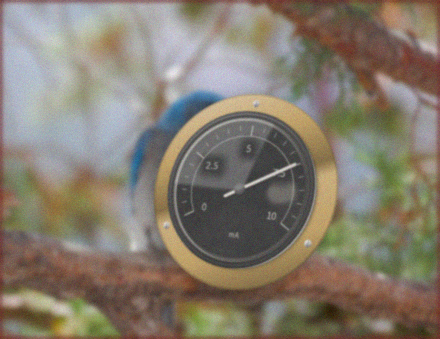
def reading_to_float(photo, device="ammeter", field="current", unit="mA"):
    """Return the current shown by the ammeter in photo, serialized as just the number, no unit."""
7.5
